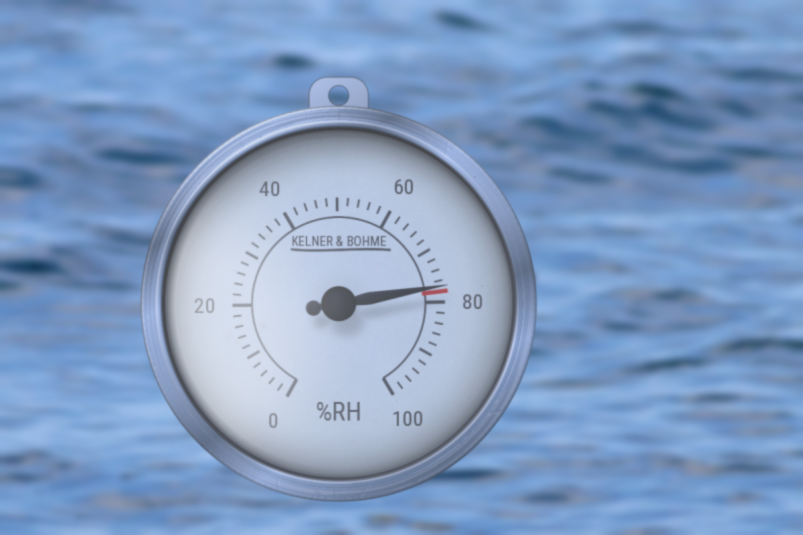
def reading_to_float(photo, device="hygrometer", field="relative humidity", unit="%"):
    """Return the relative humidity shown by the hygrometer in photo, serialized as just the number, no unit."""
77
